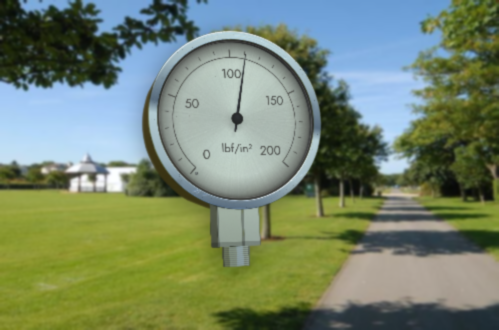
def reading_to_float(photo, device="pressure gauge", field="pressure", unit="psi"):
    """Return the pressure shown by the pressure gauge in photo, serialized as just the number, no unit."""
110
